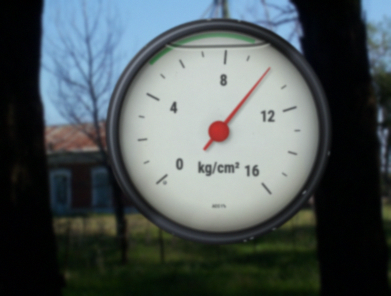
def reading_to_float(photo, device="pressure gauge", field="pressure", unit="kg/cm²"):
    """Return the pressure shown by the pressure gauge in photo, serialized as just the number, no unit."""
10
